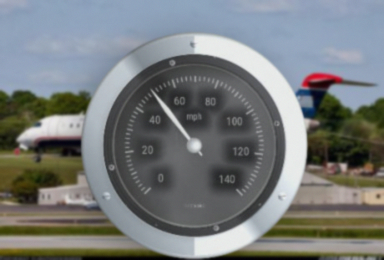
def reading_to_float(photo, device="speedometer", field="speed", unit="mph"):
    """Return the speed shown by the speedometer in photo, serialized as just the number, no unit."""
50
